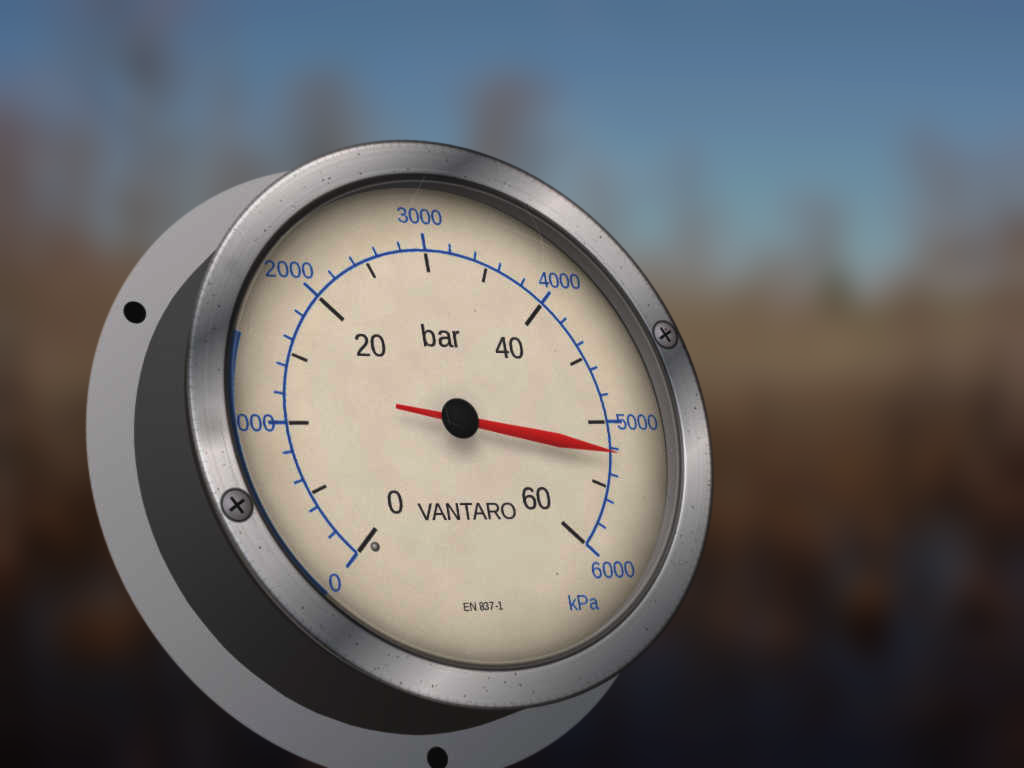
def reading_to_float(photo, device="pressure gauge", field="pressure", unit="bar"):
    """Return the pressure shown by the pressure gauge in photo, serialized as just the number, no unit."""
52.5
